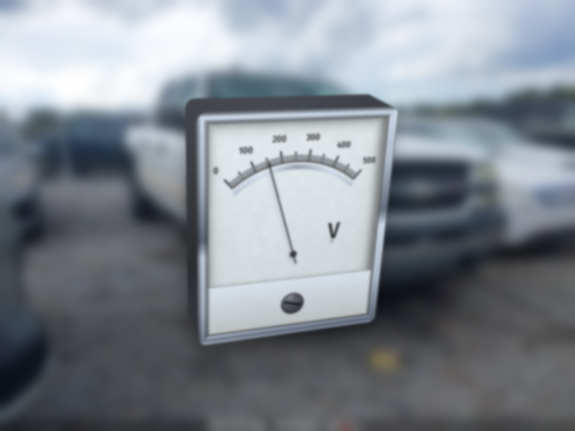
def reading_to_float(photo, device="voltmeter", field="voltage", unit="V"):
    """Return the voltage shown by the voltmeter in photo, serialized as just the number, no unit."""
150
